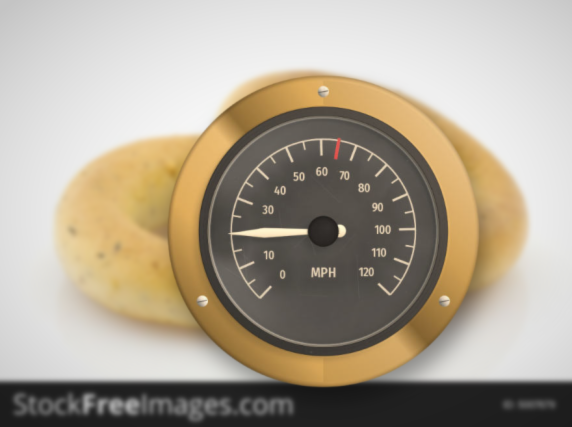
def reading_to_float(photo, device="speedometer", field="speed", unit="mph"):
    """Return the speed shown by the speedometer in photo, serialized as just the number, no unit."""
20
